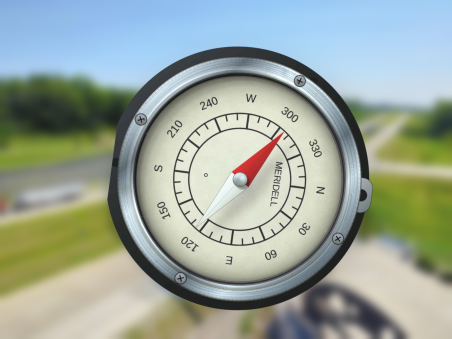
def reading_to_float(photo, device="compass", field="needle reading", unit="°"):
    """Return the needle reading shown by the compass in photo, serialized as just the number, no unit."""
305
